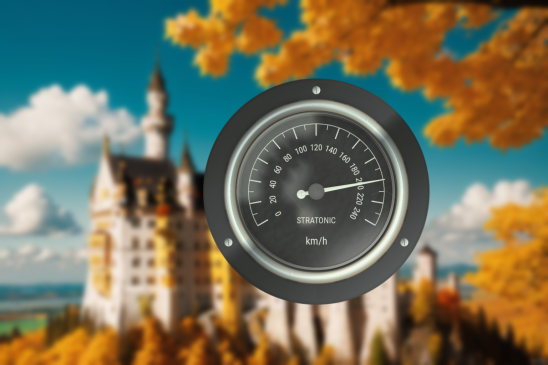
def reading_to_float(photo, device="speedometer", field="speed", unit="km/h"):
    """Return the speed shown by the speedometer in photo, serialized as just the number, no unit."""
200
